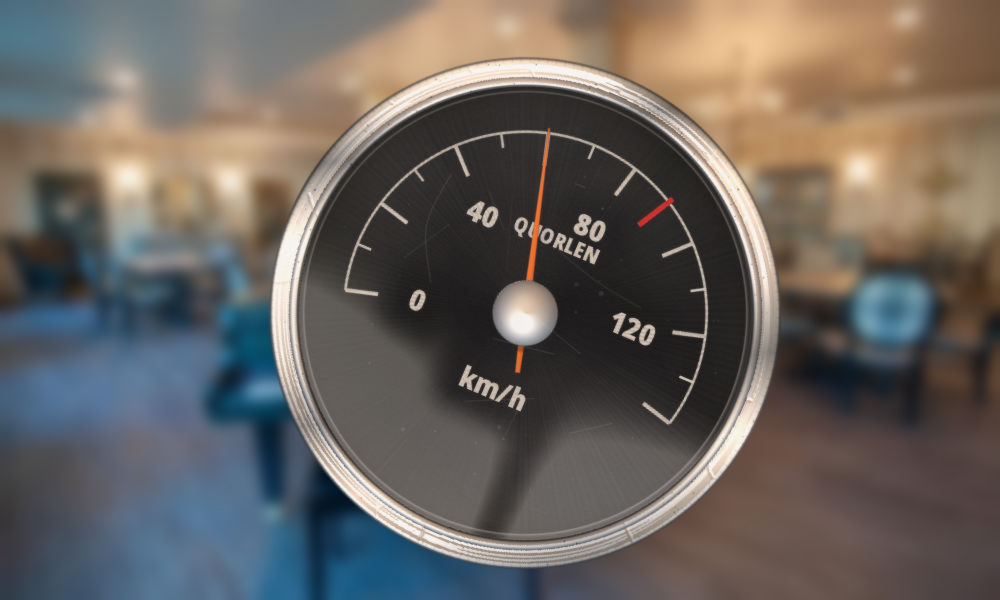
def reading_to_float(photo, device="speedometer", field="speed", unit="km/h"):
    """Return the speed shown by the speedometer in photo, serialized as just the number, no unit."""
60
